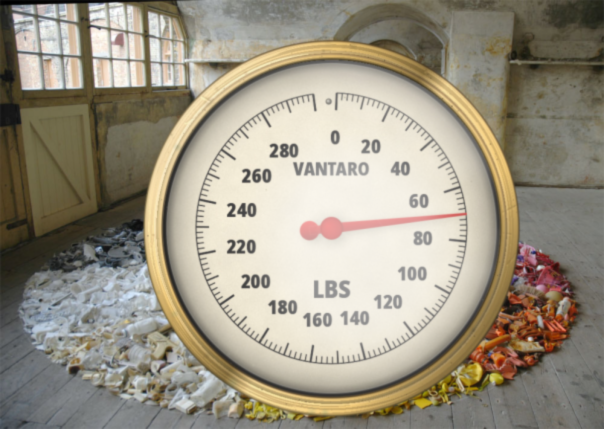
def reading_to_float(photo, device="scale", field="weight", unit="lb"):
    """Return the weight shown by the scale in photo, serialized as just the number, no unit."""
70
